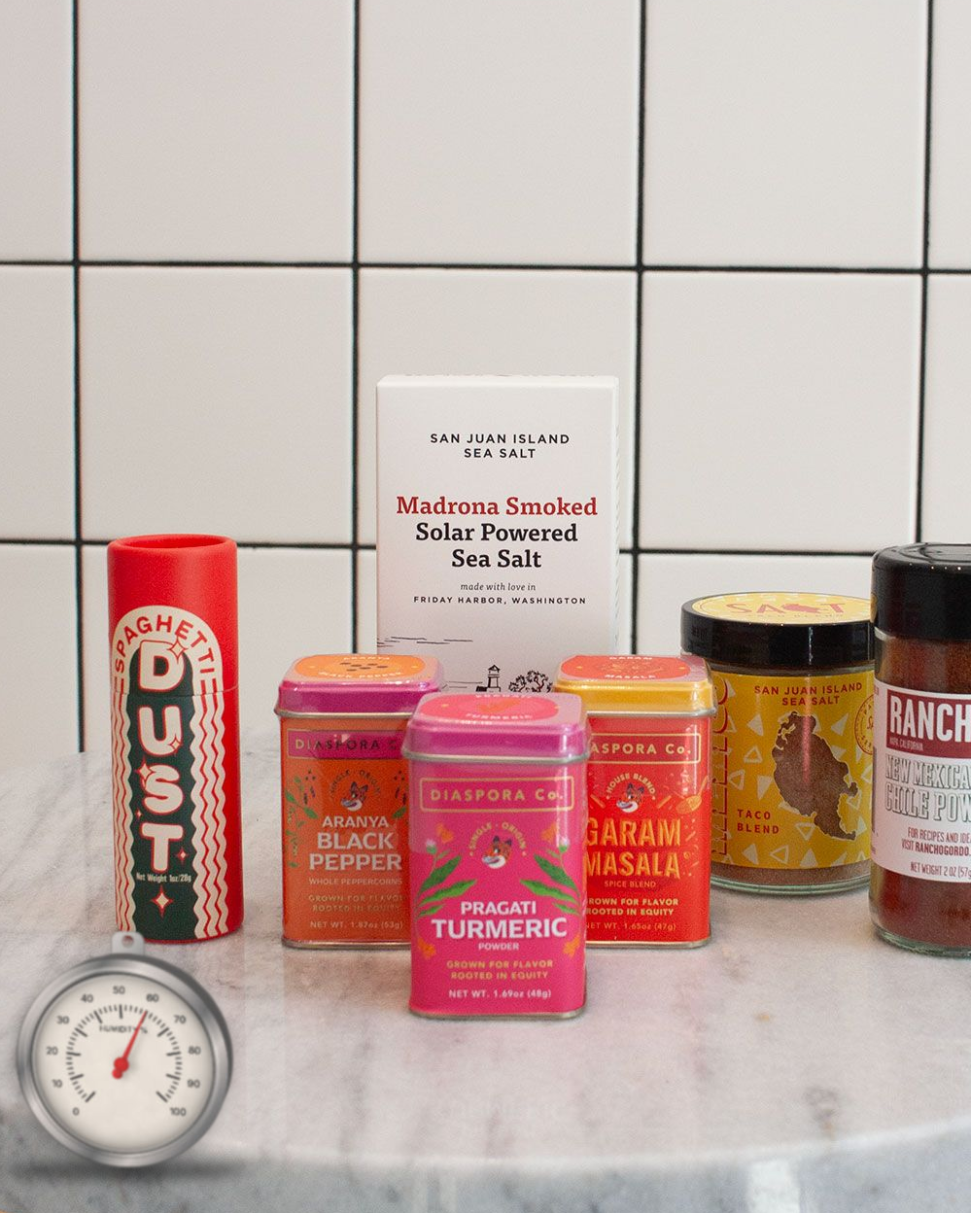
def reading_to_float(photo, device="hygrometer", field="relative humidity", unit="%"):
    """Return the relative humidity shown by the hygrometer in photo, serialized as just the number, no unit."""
60
